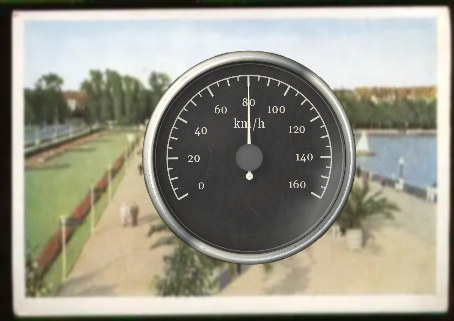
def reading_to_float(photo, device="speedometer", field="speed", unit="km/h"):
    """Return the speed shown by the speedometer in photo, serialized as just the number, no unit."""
80
